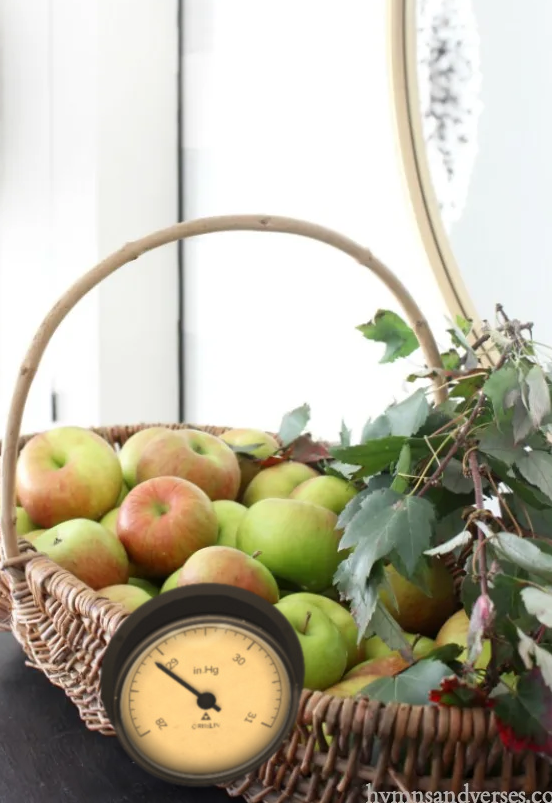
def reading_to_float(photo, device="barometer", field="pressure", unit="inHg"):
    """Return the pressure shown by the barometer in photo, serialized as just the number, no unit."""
28.9
